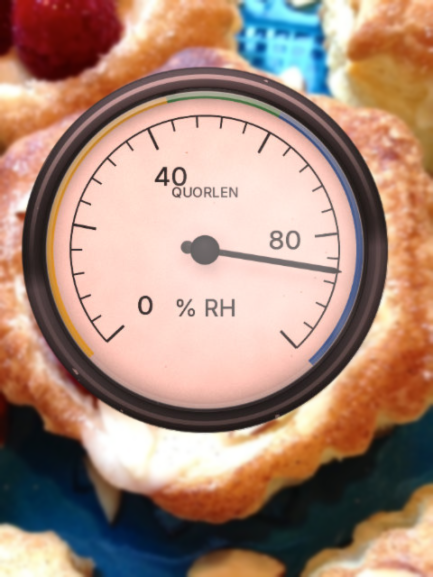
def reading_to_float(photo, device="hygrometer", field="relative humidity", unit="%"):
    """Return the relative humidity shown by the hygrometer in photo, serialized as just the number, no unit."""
86
